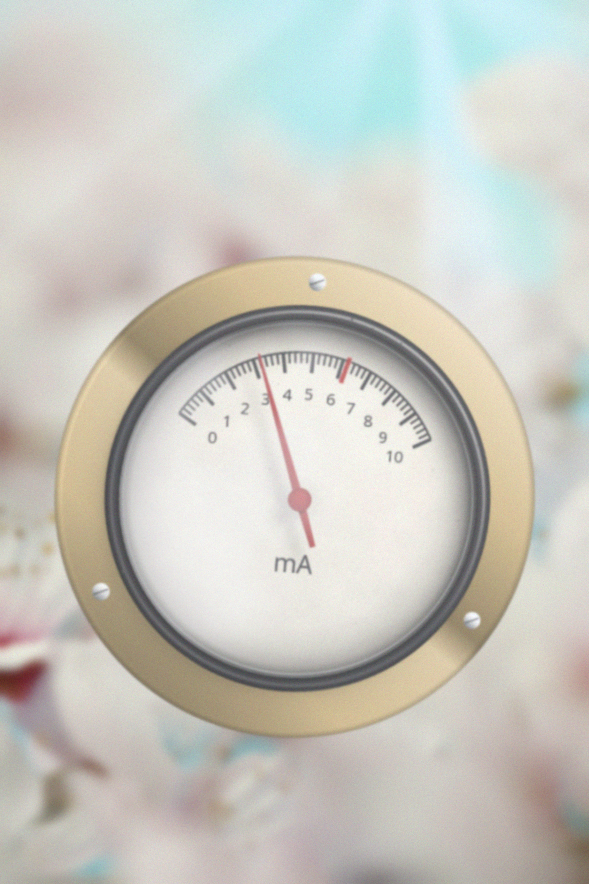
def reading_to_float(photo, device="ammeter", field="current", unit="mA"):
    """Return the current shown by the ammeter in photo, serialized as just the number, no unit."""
3.2
